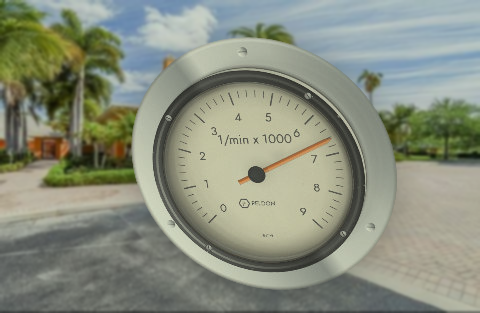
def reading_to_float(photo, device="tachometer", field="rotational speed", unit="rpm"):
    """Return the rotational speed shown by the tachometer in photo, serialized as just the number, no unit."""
6600
